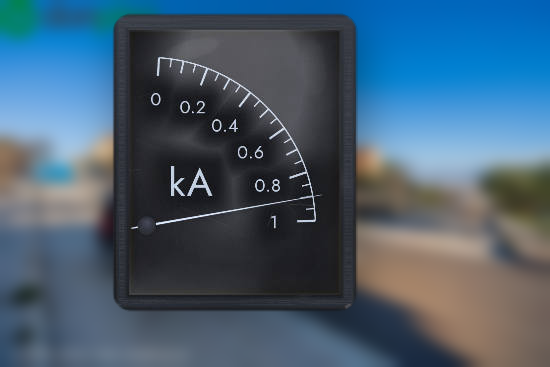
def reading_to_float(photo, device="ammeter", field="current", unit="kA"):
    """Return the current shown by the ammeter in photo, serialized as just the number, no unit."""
0.9
